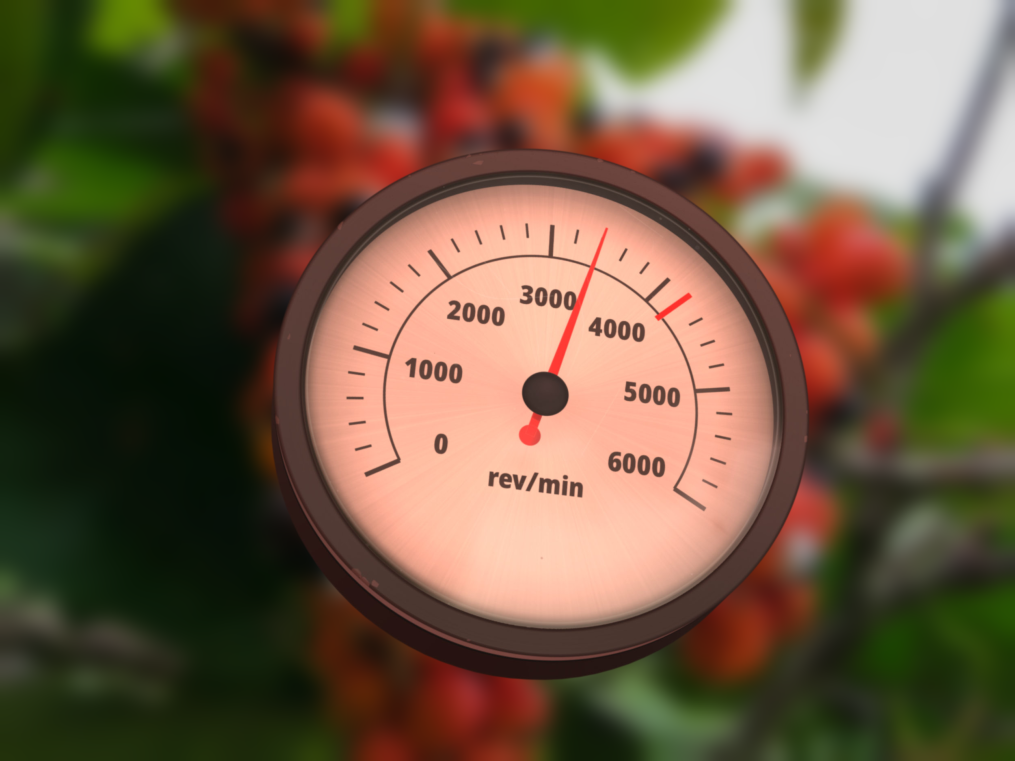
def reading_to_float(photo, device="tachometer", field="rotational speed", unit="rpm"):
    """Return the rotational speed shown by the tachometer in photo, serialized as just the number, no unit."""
3400
